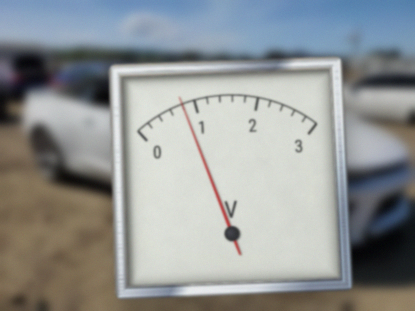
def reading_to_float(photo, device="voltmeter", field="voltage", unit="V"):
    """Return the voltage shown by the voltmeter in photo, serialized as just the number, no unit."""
0.8
